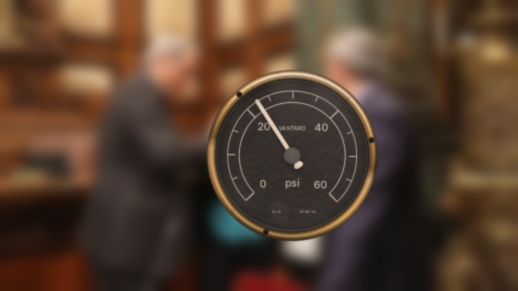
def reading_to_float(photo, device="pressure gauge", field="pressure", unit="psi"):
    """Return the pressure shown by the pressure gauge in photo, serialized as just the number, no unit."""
22.5
